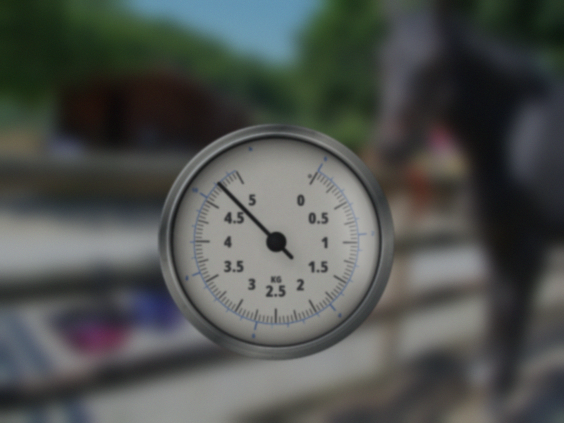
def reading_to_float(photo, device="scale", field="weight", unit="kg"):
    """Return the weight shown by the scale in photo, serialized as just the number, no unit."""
4.75
